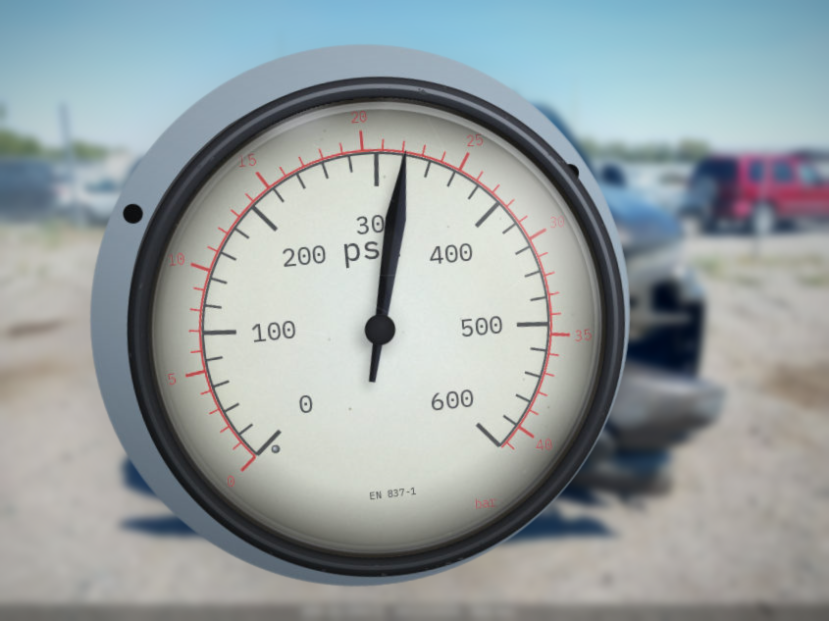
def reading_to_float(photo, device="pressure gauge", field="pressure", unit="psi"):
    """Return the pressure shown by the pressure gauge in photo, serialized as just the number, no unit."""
320
